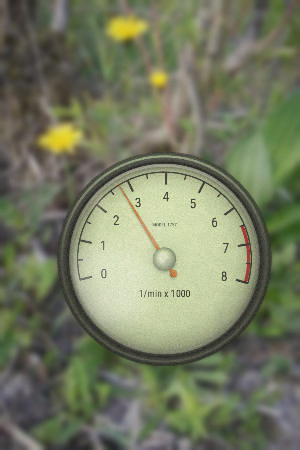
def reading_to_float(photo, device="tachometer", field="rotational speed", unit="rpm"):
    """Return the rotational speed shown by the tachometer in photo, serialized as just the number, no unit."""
2750
